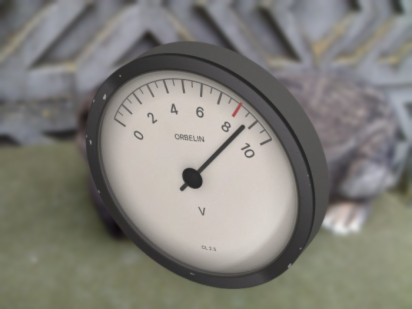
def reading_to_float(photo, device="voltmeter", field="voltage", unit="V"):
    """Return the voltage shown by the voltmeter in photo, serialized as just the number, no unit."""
8.75
